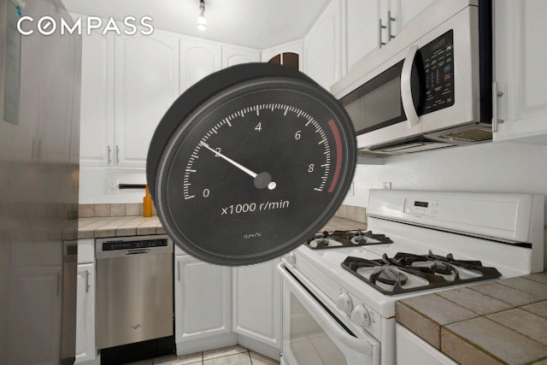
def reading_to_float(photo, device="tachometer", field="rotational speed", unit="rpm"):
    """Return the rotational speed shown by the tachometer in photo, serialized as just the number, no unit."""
2000
